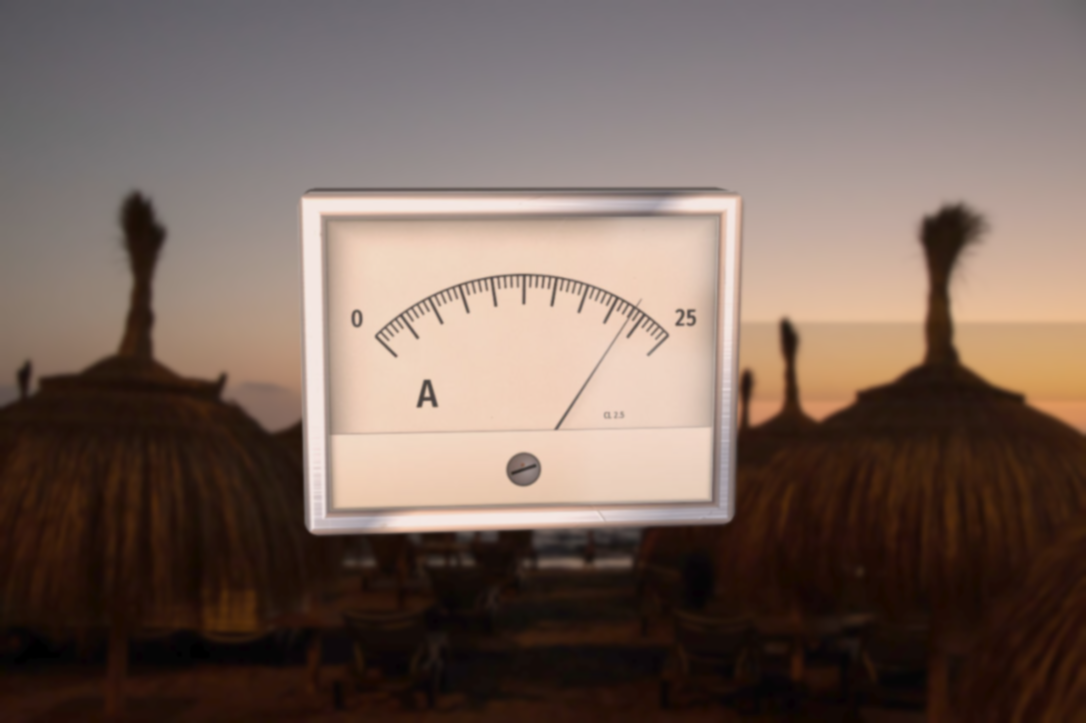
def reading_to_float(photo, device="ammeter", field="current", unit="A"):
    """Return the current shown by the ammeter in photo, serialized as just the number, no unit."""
21.5
